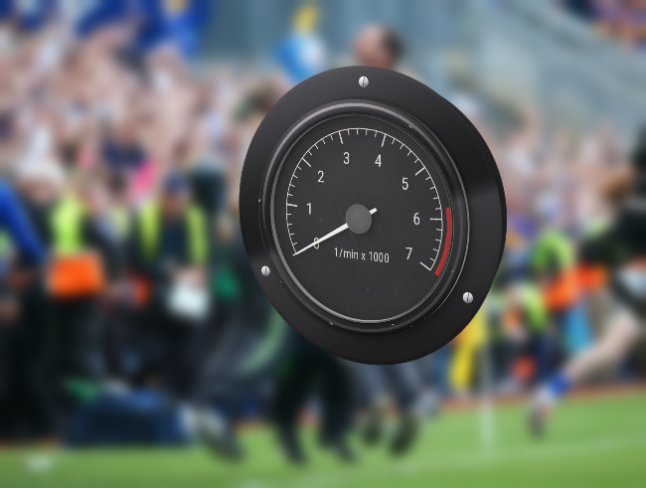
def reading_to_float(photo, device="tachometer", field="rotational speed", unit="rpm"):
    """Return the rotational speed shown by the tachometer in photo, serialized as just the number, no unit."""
0
